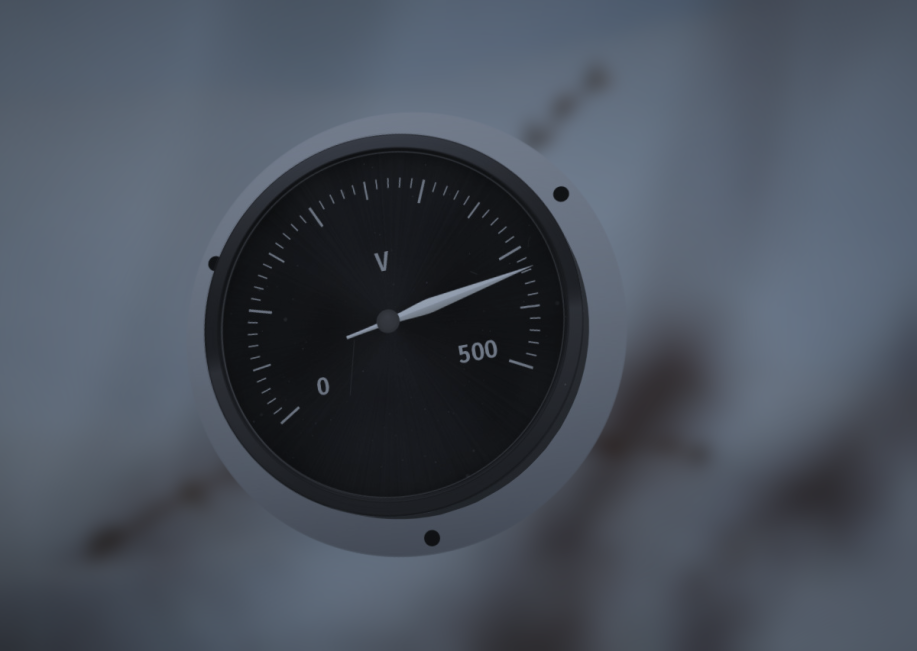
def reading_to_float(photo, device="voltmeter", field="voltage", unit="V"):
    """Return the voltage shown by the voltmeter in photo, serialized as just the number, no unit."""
420
